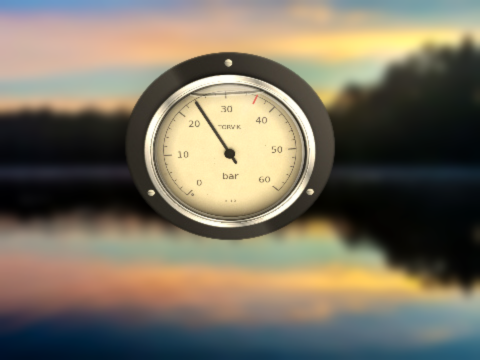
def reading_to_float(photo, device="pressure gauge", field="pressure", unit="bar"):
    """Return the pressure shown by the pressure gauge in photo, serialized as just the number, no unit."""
24
